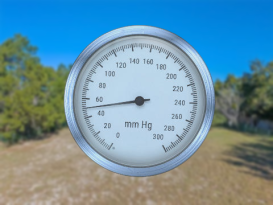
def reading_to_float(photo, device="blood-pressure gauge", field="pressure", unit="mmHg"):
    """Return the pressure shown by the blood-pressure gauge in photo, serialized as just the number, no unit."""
50
